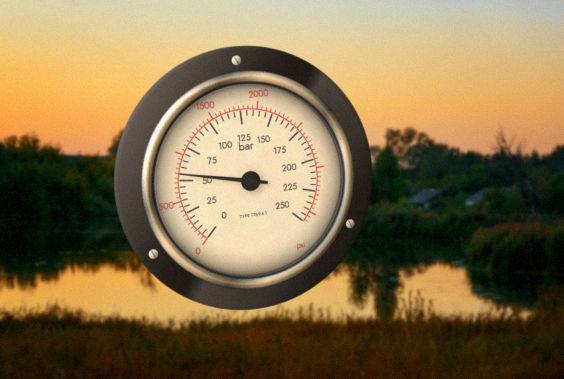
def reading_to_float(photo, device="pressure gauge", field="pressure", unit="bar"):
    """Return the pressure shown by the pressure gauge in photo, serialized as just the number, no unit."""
55
